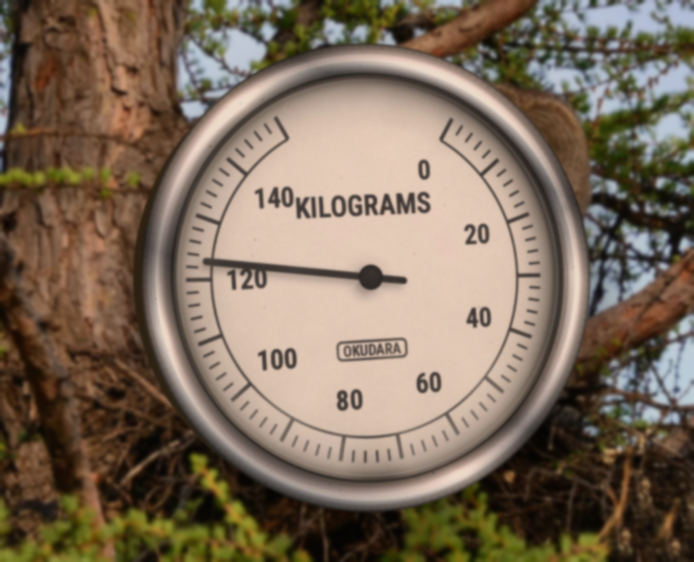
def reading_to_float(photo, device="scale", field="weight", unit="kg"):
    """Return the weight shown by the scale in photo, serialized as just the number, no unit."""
123
